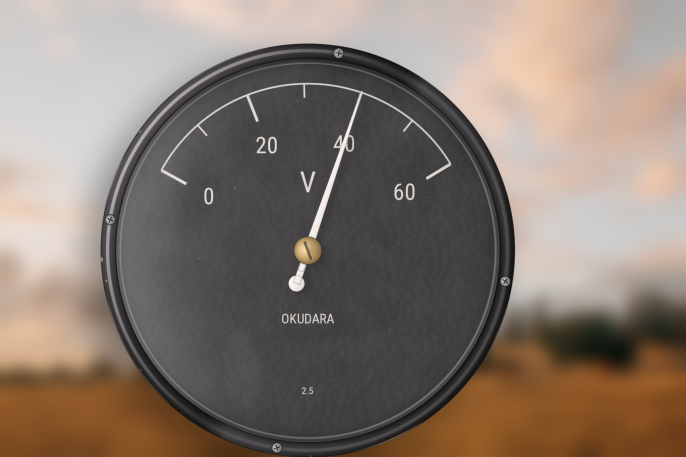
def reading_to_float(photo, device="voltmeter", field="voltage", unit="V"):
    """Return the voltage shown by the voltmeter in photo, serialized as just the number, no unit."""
40
